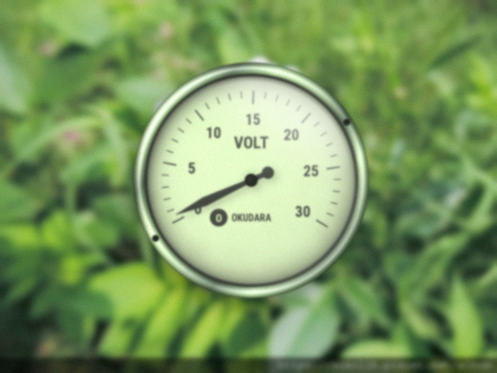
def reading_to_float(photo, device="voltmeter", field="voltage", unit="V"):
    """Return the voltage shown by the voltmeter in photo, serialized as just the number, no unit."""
0.5
